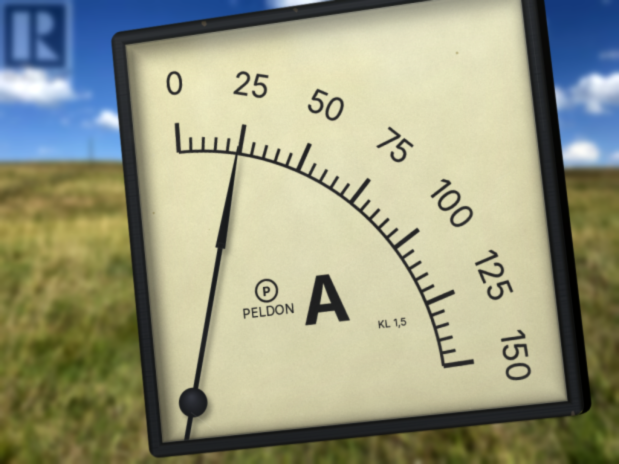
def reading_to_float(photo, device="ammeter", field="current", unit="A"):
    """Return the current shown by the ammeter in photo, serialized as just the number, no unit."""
25
